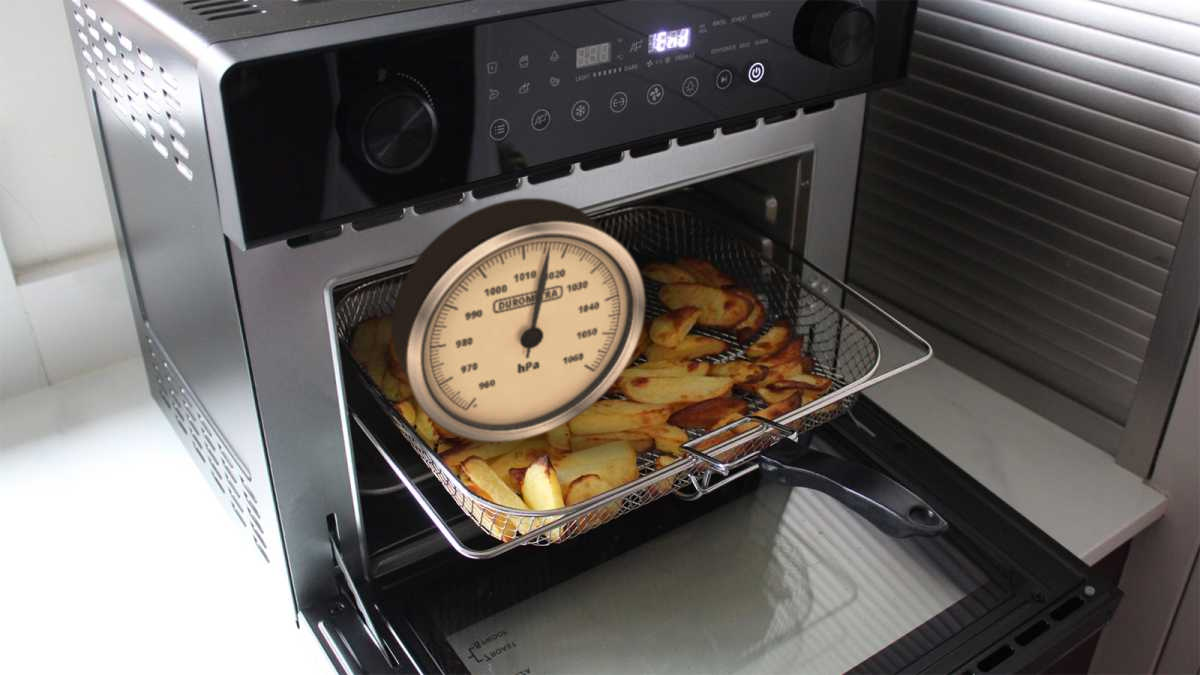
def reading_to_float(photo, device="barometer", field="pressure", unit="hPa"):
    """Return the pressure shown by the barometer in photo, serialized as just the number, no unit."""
1015
